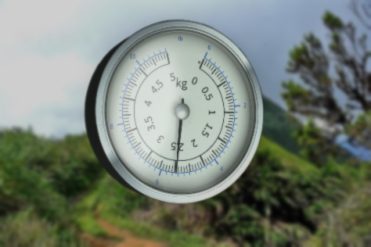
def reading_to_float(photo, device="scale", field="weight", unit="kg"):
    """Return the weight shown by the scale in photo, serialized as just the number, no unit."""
2.5
